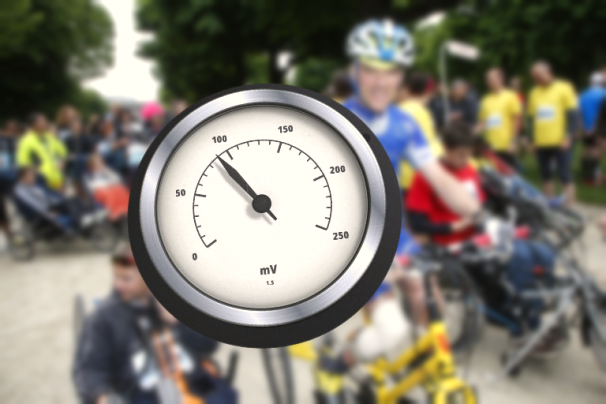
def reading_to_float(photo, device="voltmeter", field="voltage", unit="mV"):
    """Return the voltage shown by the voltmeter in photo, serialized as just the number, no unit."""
90
